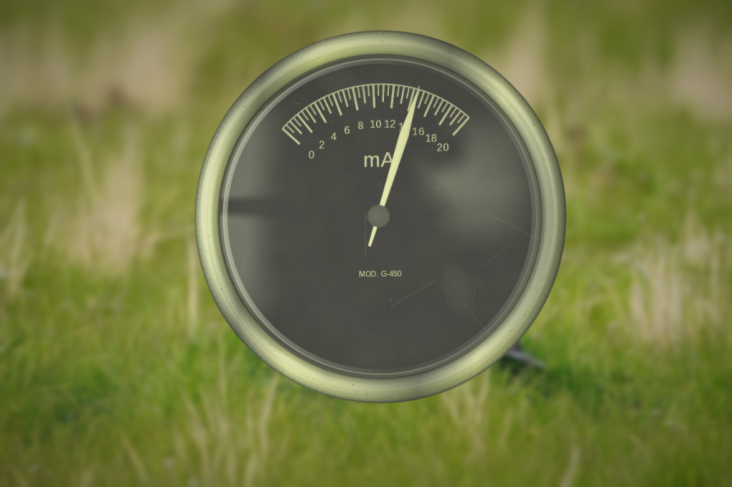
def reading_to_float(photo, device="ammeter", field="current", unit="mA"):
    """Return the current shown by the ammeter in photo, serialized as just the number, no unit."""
14.5
